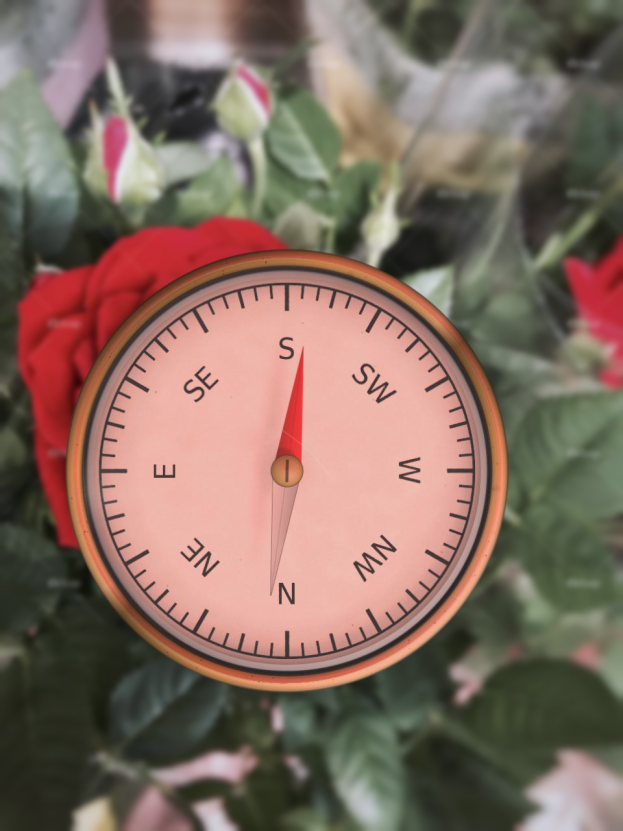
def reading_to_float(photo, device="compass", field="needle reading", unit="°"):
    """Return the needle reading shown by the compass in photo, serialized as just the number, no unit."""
187.5
